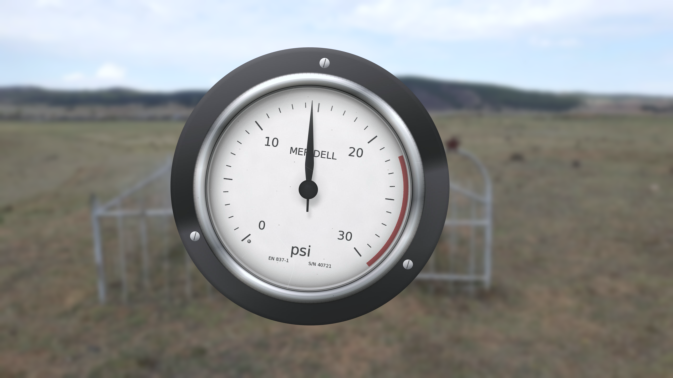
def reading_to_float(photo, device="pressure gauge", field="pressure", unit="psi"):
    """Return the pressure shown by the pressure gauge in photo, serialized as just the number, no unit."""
14.5
